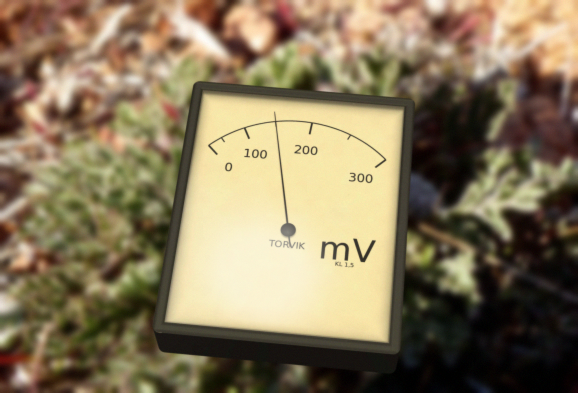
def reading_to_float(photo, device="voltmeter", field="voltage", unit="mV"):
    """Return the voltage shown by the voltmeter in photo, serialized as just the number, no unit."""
150
